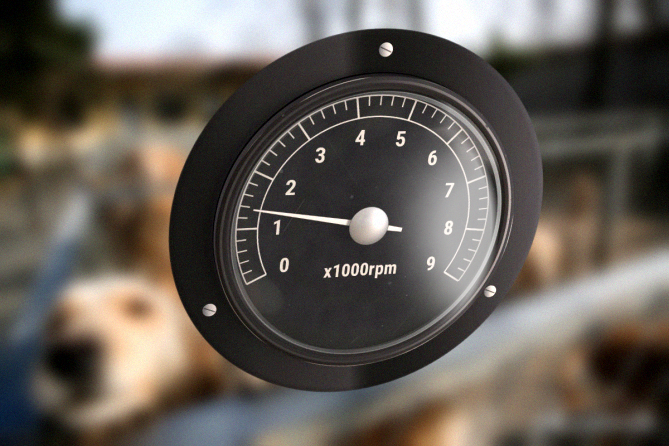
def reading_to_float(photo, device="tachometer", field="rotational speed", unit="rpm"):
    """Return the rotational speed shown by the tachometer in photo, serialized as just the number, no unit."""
1400
